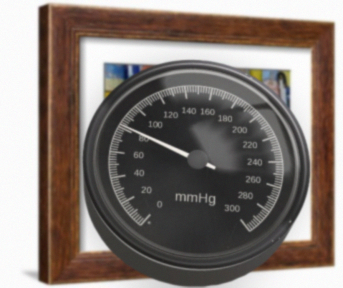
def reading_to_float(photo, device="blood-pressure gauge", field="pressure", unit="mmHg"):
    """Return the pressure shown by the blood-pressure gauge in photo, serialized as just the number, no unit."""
80
